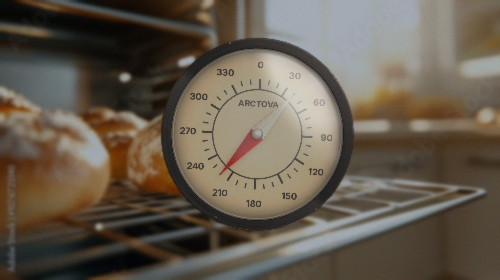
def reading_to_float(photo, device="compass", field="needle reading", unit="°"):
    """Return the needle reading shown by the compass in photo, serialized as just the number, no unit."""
220
